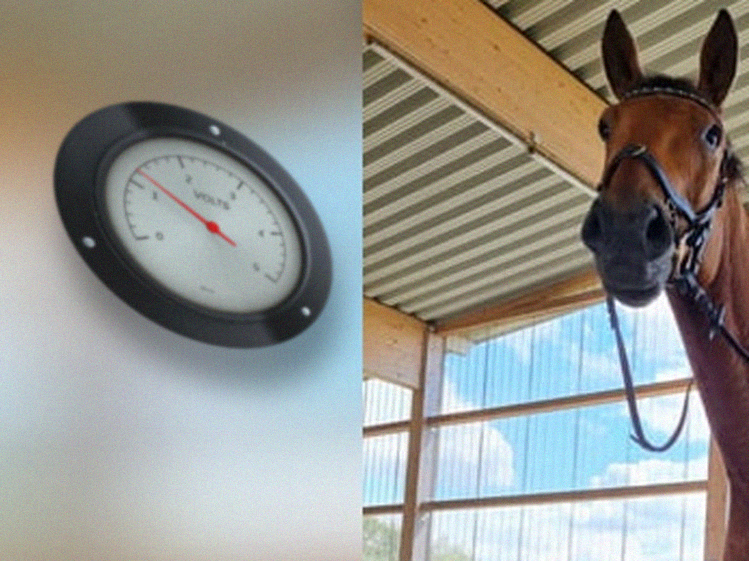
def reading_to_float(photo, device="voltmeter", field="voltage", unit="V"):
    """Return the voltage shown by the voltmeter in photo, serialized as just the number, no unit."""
1.2
